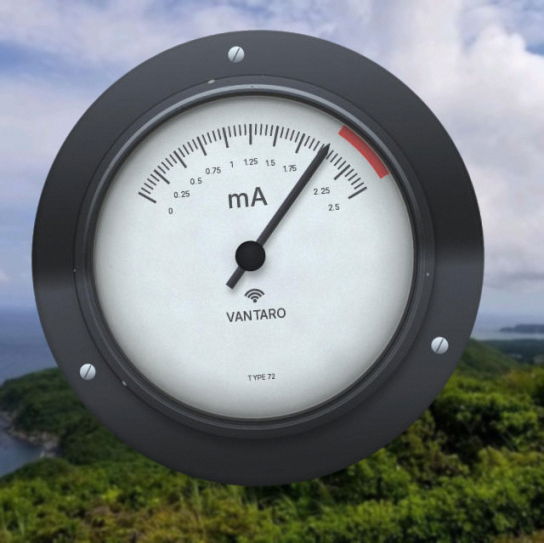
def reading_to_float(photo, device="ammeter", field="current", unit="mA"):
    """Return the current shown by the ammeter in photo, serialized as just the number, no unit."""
2
